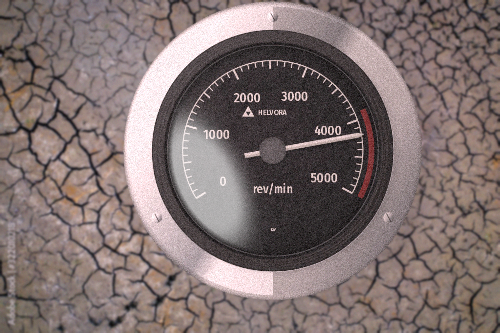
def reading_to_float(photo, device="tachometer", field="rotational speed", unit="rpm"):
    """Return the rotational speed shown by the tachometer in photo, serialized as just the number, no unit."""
4200
